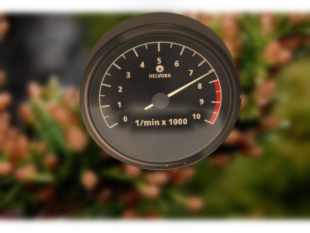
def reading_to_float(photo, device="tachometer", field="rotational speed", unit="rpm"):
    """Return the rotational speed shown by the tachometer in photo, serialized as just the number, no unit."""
7500
